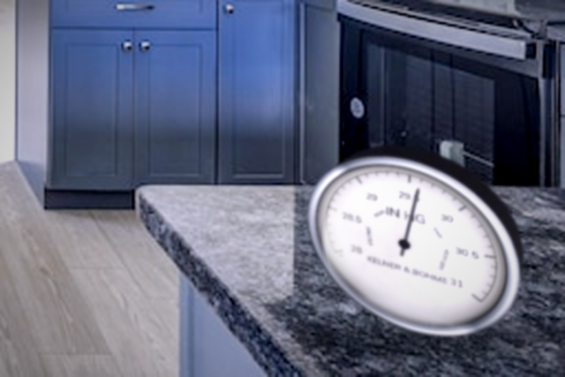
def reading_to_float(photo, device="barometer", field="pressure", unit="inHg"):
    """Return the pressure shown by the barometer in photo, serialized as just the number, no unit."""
29.6
